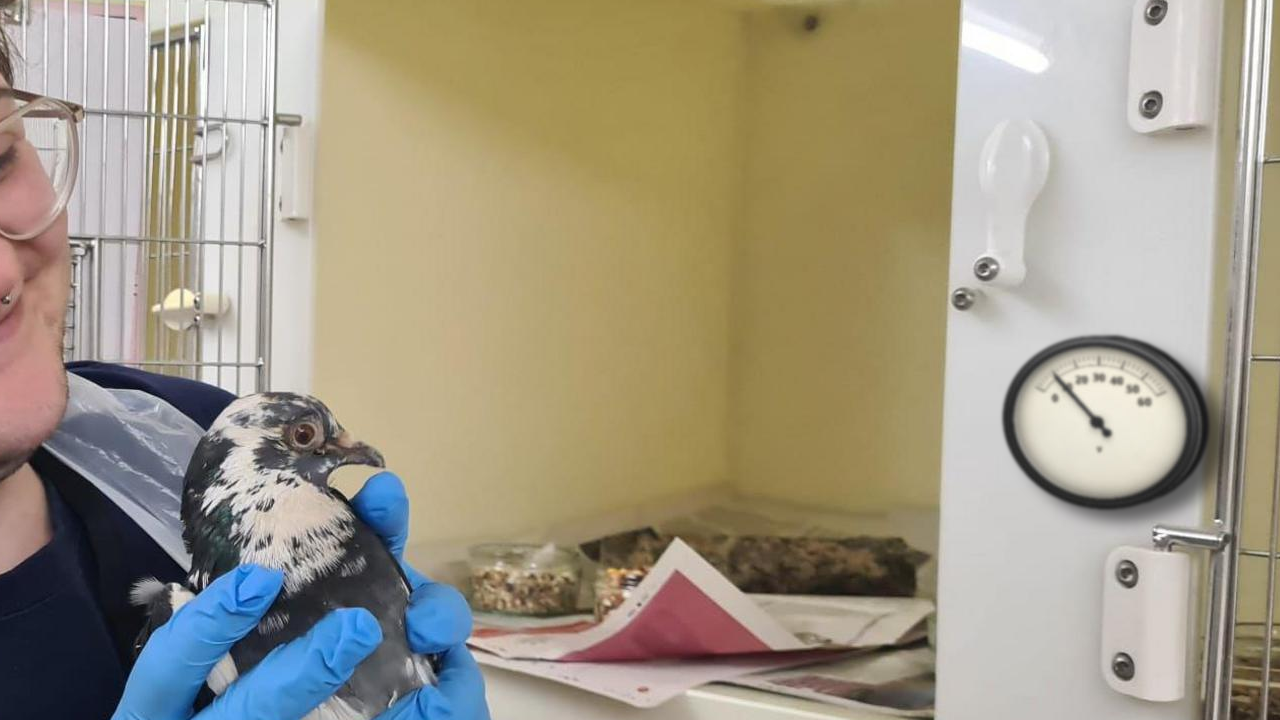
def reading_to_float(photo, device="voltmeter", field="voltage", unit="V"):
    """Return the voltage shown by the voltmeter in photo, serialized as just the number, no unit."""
10
